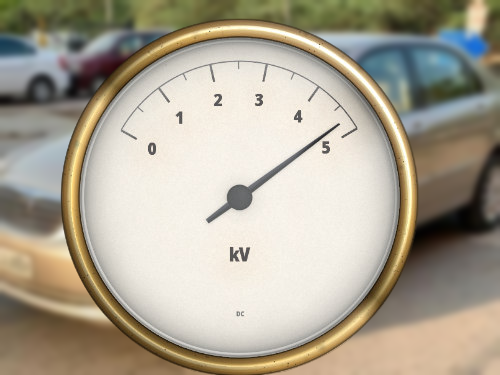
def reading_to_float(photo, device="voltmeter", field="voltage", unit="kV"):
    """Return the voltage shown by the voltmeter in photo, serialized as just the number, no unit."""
4.75
